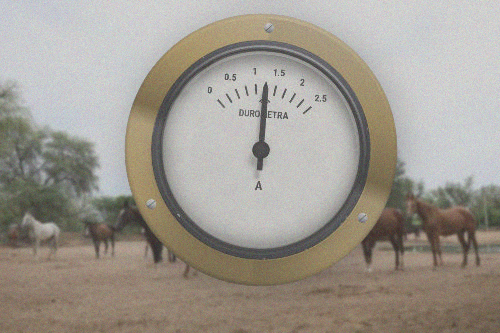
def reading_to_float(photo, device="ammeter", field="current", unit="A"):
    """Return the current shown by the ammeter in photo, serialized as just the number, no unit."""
1.25
